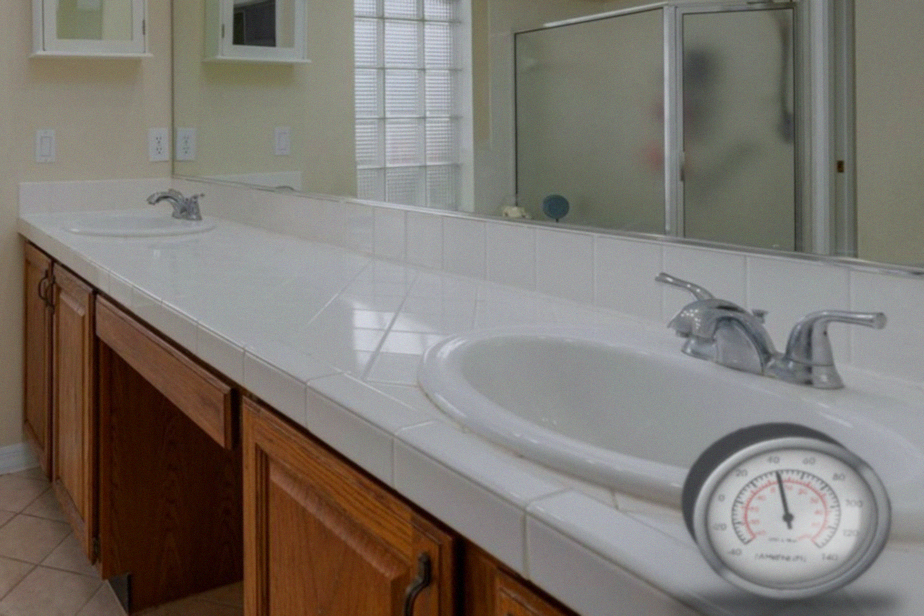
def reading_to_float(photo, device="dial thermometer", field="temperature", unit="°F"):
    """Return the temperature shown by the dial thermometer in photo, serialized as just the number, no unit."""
40
